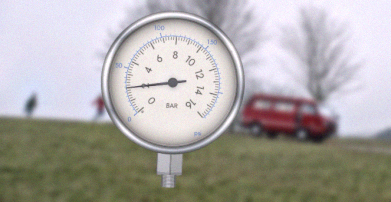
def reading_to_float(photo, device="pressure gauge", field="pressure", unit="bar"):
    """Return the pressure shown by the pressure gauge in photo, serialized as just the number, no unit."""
2
